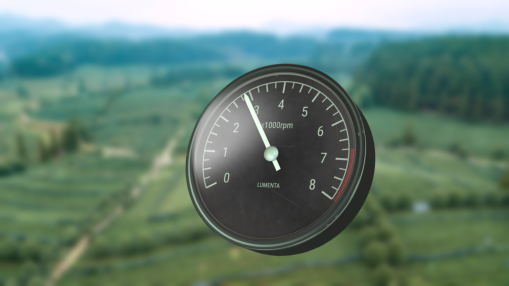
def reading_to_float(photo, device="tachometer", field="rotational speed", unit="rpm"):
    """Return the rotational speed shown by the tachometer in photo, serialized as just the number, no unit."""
2875
